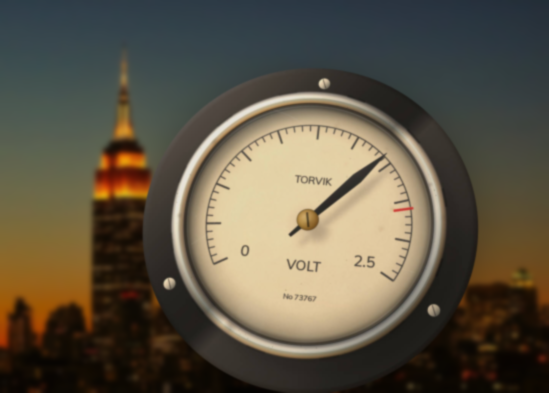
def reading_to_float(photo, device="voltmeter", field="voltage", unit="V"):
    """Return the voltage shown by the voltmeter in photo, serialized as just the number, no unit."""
1.7
